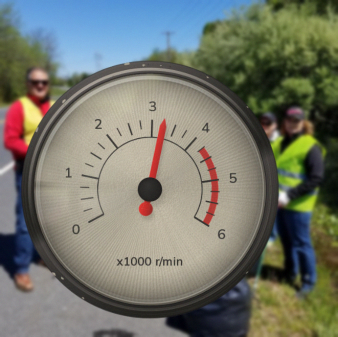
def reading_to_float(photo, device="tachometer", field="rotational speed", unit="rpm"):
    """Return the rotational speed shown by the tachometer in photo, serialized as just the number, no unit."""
3250
